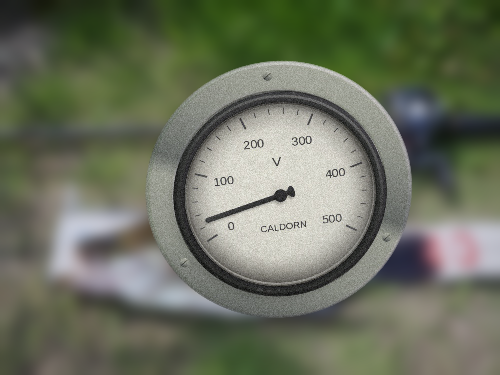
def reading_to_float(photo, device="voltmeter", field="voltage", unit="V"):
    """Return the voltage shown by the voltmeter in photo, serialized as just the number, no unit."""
30
